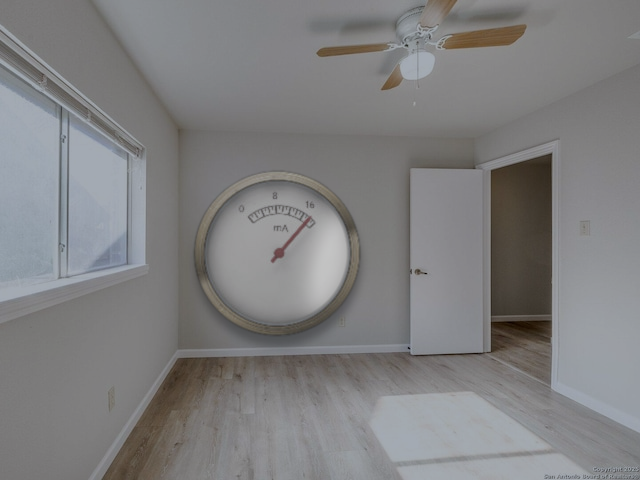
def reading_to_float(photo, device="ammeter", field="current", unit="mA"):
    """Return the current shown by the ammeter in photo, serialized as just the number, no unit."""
18
